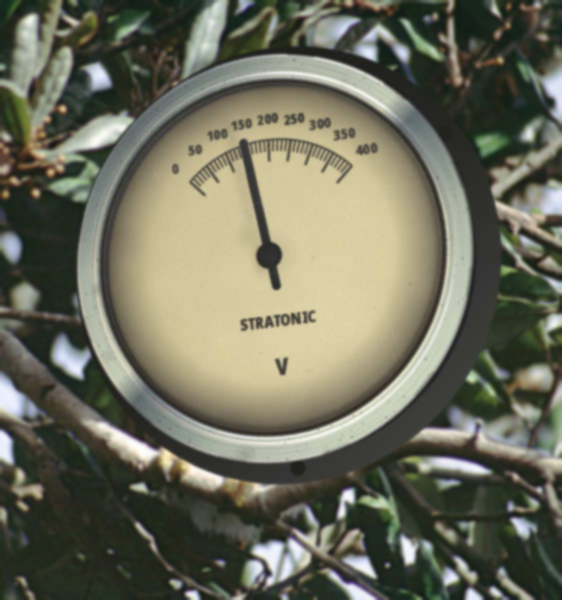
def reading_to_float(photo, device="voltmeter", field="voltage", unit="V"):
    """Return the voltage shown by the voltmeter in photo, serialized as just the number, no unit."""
150
